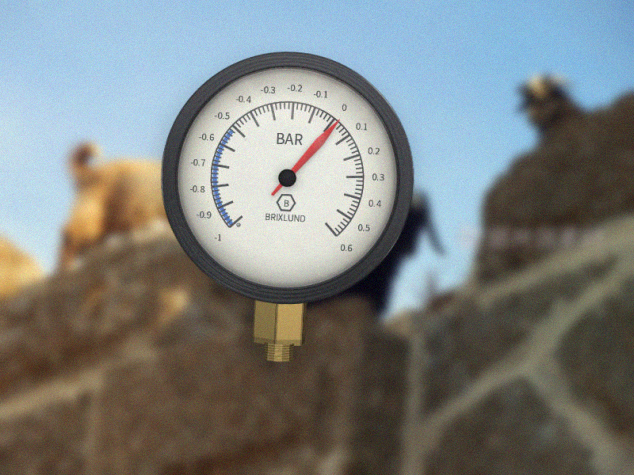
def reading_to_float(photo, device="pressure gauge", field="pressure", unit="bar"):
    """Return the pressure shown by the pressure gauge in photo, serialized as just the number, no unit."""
0.02
